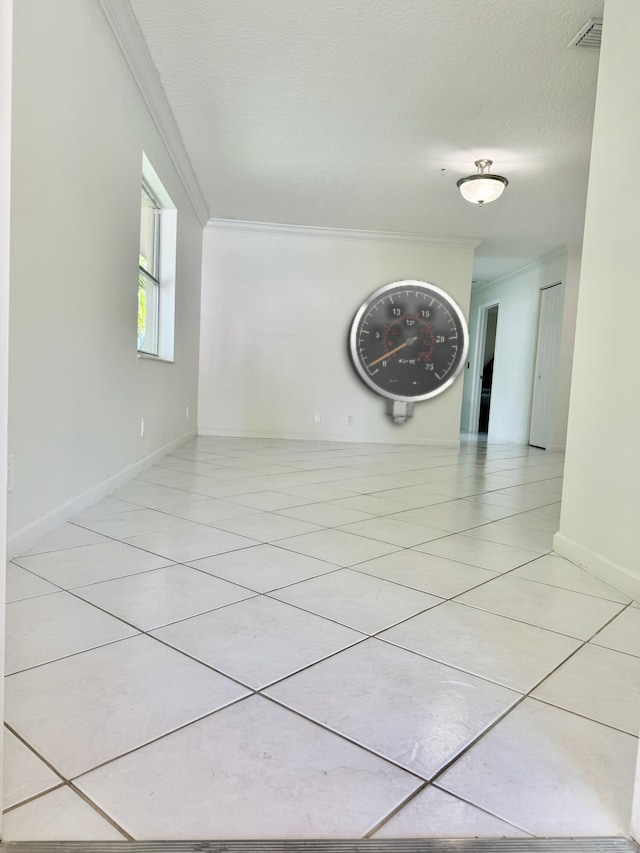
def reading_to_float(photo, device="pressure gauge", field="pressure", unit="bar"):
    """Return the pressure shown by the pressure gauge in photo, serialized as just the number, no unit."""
1
